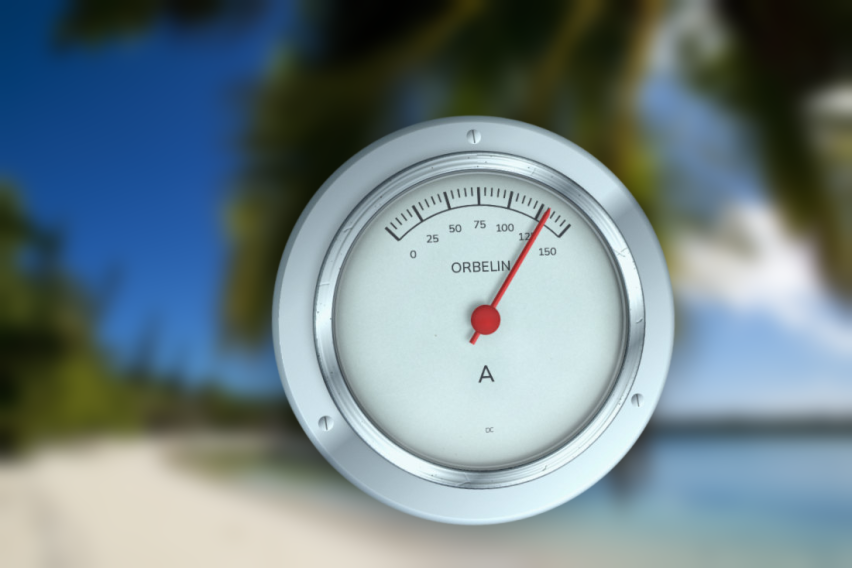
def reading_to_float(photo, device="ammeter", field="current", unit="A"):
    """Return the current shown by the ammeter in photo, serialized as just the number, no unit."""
130
